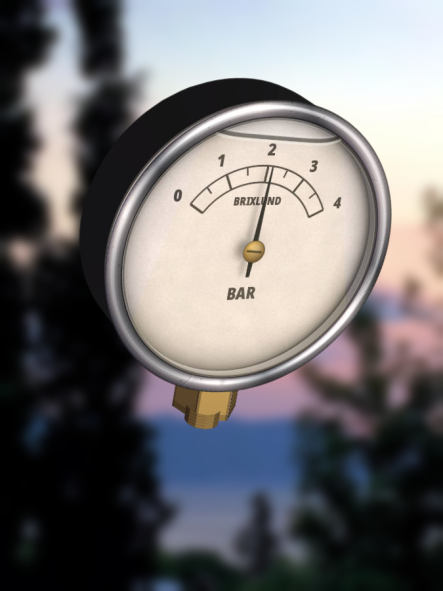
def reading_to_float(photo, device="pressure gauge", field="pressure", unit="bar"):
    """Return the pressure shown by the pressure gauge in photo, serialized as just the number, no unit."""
2
